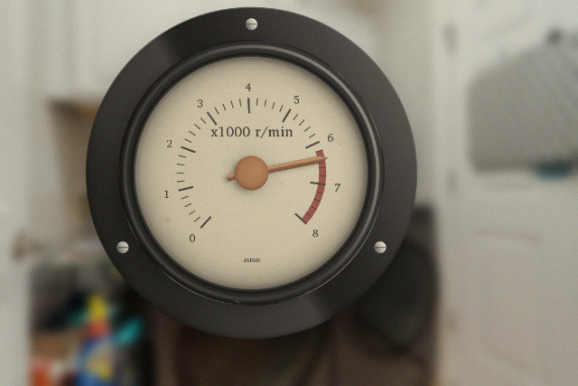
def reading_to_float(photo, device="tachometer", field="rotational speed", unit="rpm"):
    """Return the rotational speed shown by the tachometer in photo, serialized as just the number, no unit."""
6400
